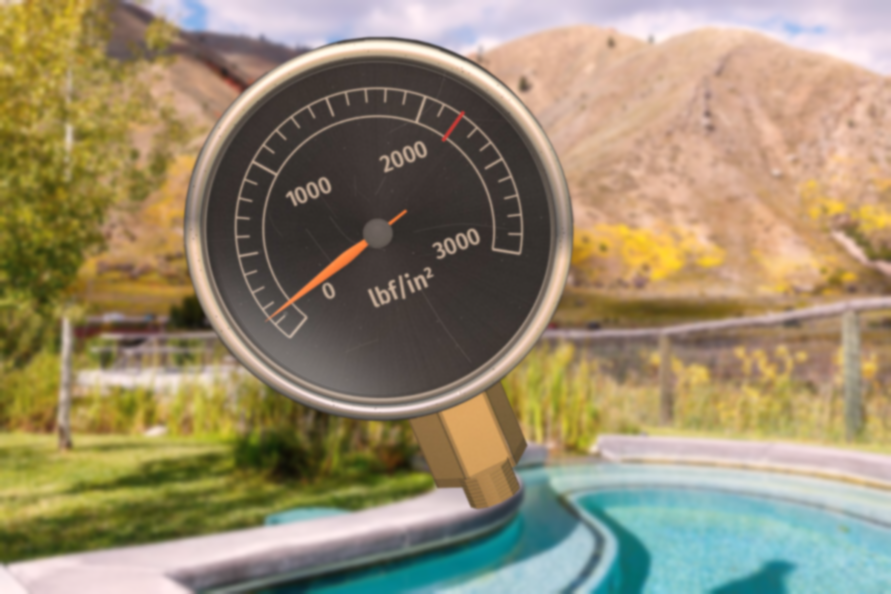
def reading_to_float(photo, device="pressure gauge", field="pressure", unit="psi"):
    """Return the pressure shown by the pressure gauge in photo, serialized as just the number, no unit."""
150
